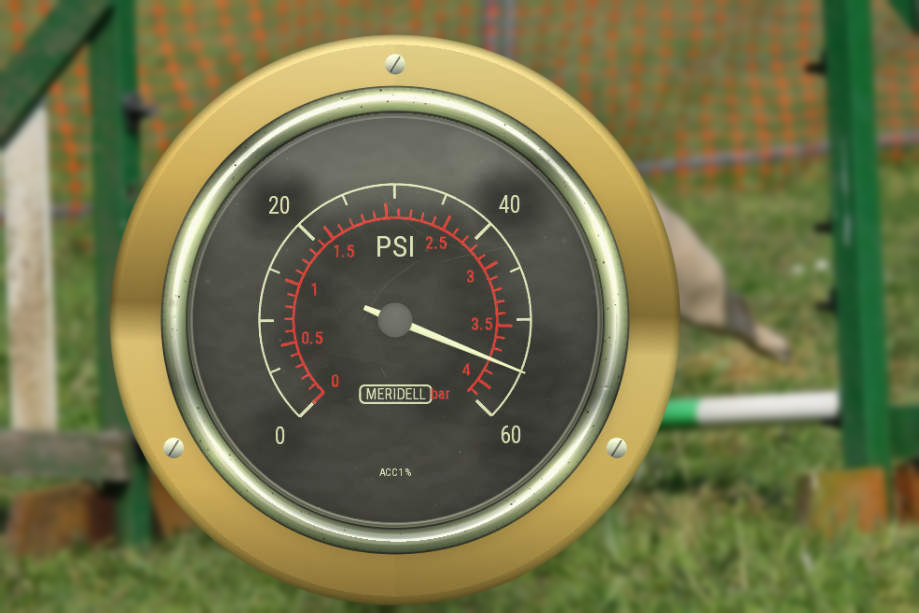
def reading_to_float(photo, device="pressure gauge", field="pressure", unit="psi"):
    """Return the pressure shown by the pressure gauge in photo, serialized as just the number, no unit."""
55
